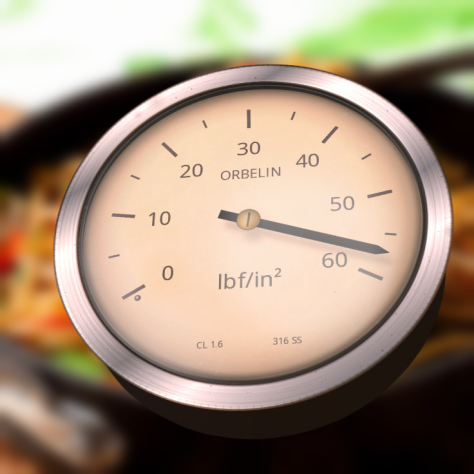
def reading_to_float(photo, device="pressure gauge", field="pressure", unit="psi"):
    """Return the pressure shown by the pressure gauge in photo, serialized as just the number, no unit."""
57.5
